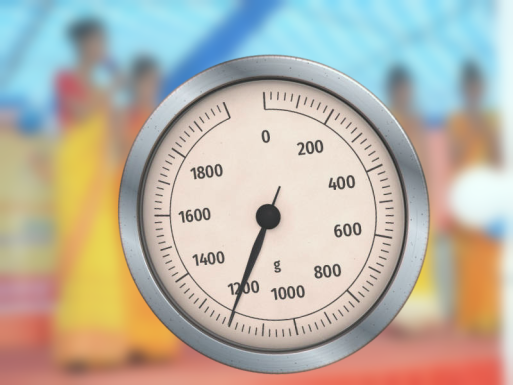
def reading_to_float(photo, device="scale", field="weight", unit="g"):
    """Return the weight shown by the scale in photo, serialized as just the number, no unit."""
1200
